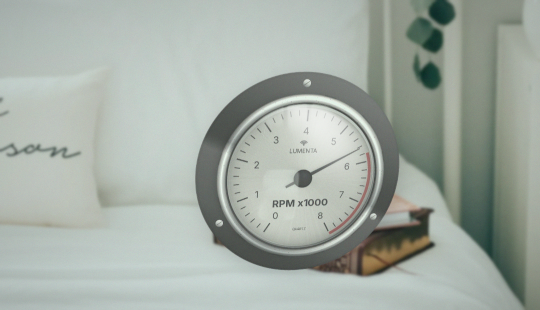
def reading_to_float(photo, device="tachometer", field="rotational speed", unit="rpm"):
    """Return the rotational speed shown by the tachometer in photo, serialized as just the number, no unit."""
5600
